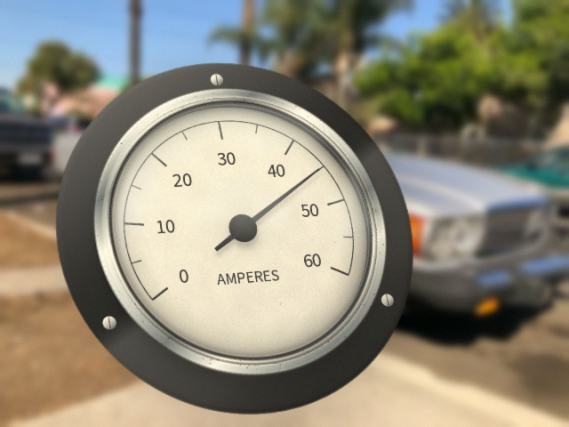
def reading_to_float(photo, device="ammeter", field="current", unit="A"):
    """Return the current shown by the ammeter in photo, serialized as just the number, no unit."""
45
